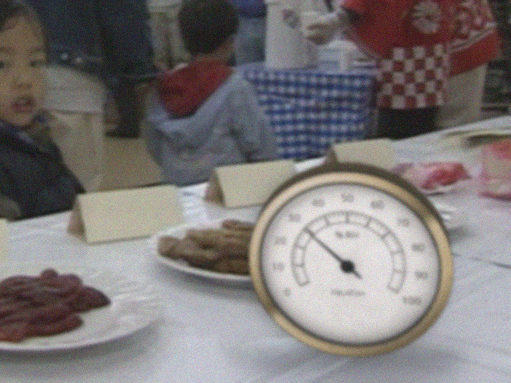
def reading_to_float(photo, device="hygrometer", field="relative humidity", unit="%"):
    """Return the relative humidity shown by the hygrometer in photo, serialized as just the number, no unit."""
30
